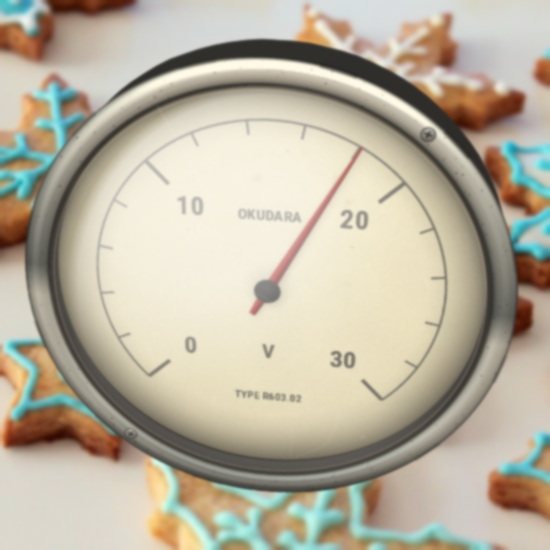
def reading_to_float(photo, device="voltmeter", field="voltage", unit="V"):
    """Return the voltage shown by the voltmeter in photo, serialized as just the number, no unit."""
18
